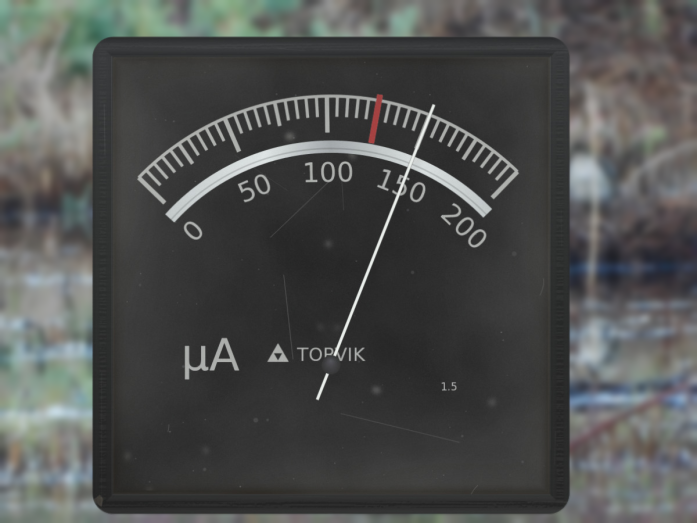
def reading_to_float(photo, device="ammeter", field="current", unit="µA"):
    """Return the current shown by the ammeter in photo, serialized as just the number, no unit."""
150
